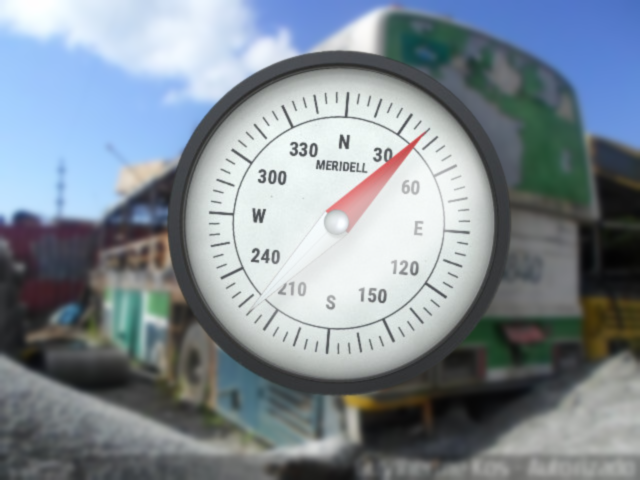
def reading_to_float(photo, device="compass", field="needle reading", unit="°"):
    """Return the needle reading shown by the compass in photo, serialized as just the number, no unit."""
40
